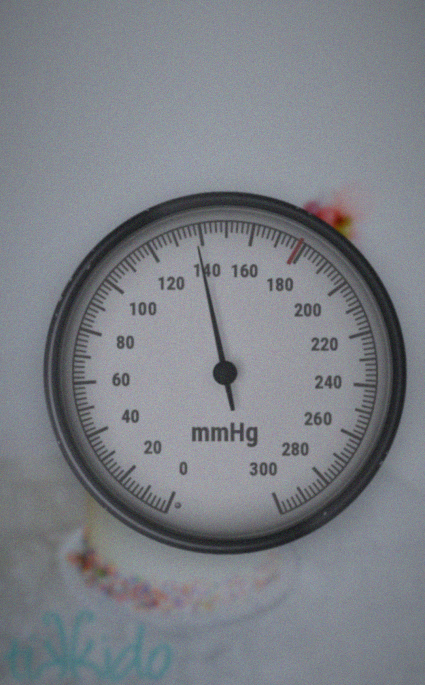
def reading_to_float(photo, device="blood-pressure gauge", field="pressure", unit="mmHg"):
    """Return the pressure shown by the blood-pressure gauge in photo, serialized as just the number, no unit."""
138
